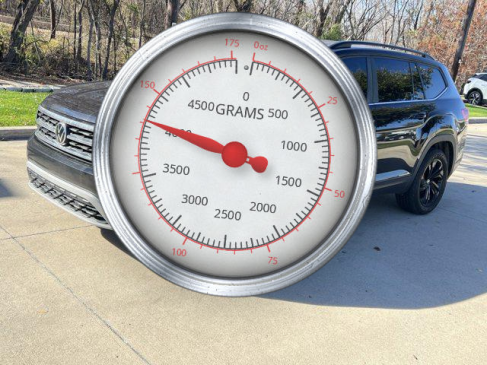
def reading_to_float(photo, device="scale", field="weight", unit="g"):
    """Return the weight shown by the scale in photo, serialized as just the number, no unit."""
4000
